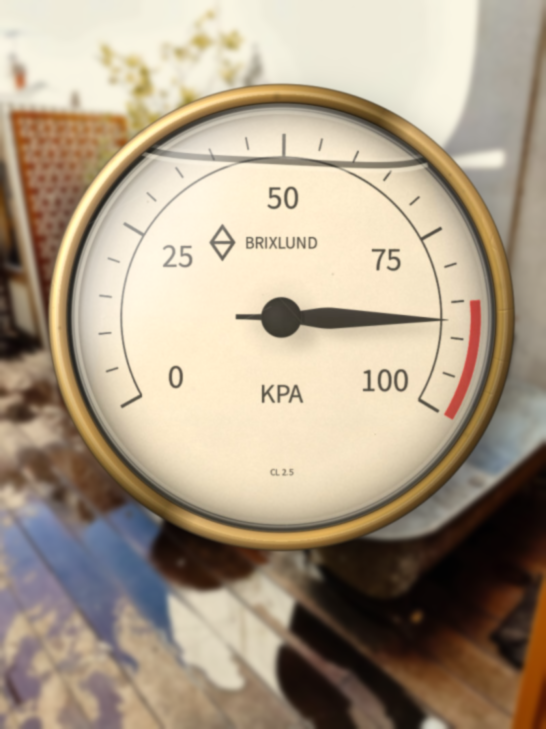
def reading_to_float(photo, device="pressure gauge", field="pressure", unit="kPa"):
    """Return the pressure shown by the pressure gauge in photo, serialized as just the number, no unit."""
87.5
